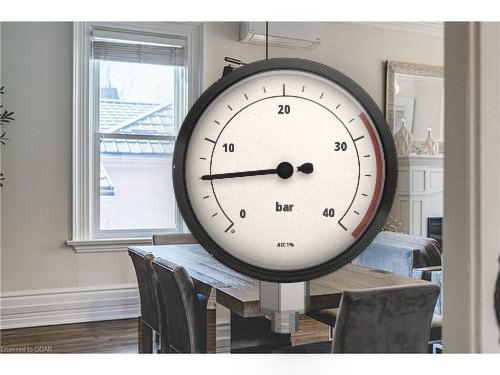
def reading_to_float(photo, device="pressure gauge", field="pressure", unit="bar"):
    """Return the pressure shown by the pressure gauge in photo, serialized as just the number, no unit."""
6
